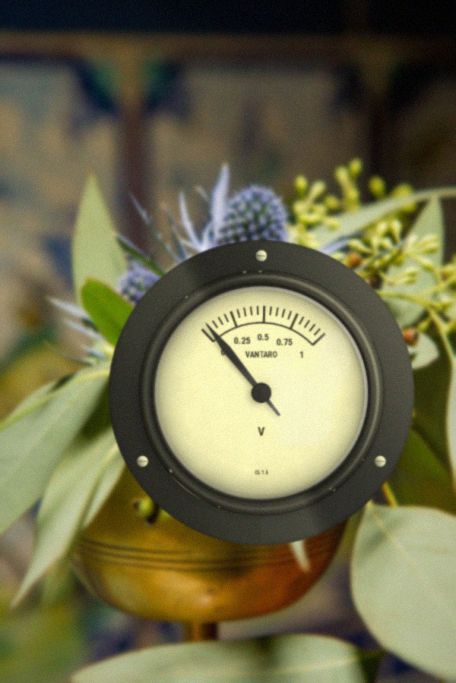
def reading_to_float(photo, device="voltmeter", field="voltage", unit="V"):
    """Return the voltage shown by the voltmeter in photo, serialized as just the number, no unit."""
0.05
